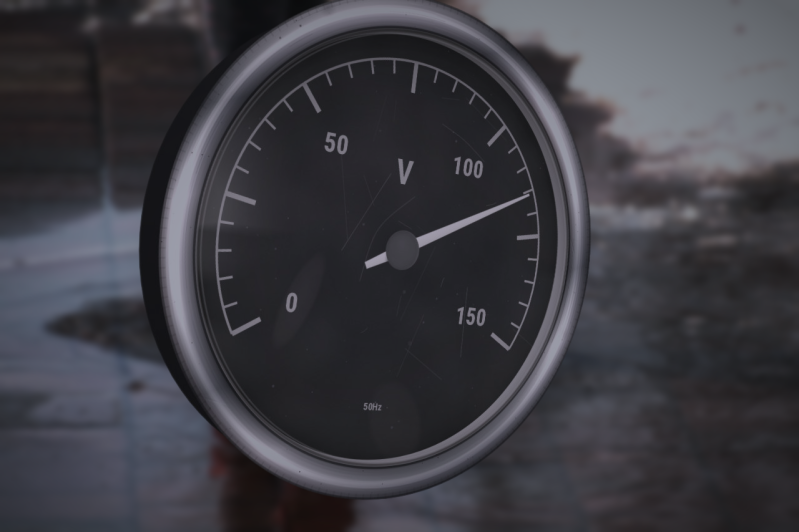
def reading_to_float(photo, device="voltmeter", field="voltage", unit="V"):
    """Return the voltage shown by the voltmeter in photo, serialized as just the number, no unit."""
115
